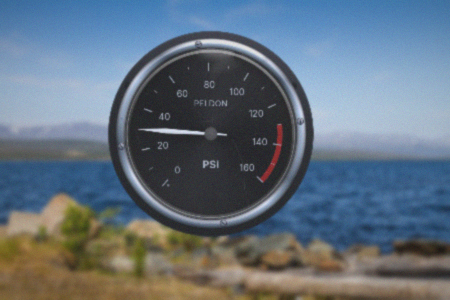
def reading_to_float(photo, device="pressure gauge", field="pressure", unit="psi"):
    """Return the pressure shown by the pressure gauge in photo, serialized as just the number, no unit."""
30
